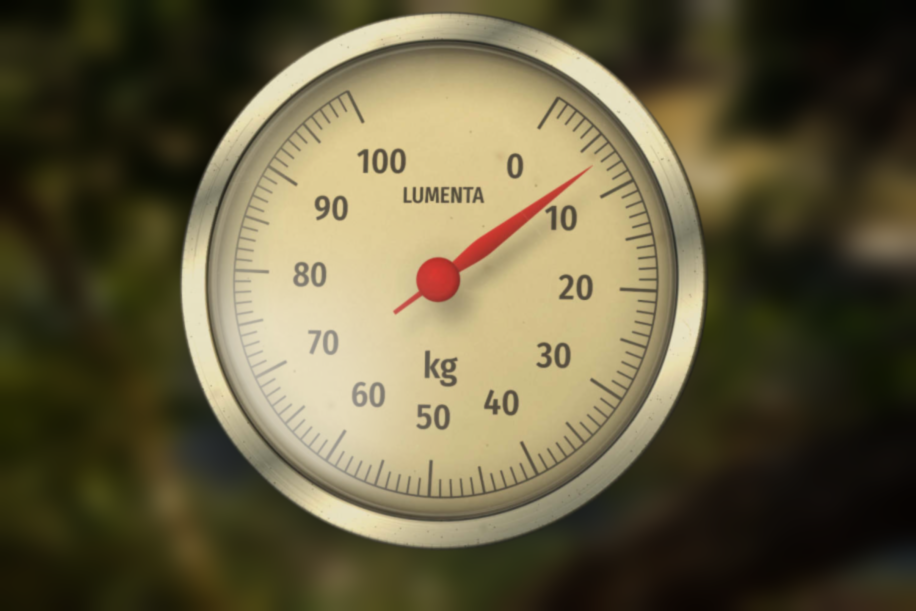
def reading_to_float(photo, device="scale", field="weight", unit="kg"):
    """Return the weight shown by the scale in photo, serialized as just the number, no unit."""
7
